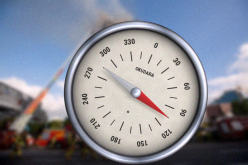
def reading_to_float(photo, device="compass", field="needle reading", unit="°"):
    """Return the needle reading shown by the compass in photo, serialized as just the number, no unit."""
105
